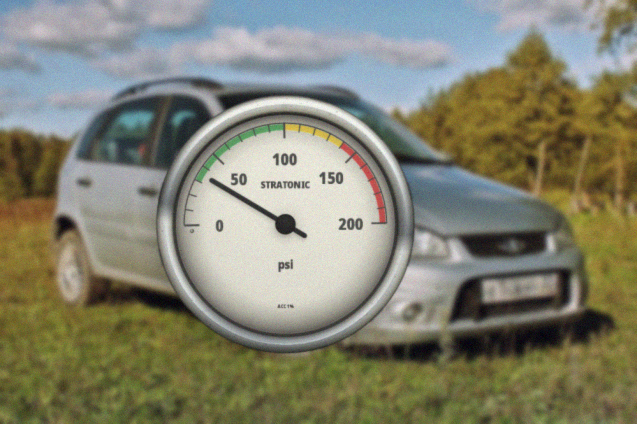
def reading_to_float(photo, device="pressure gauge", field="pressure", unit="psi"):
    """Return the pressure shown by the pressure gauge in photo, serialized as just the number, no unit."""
35
